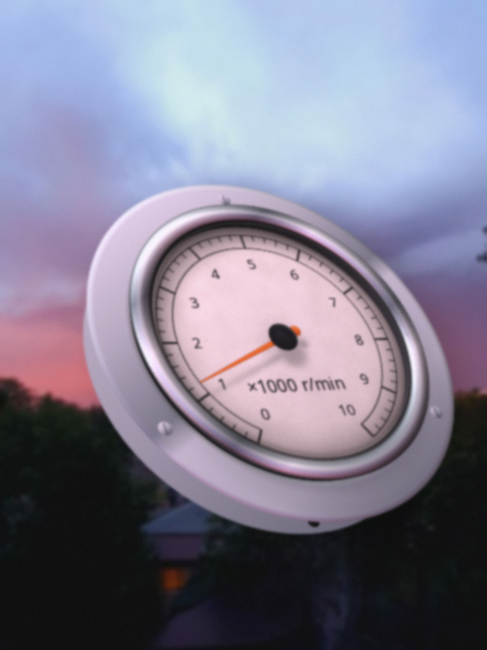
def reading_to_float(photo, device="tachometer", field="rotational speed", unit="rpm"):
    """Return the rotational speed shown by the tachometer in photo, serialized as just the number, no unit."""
1200
